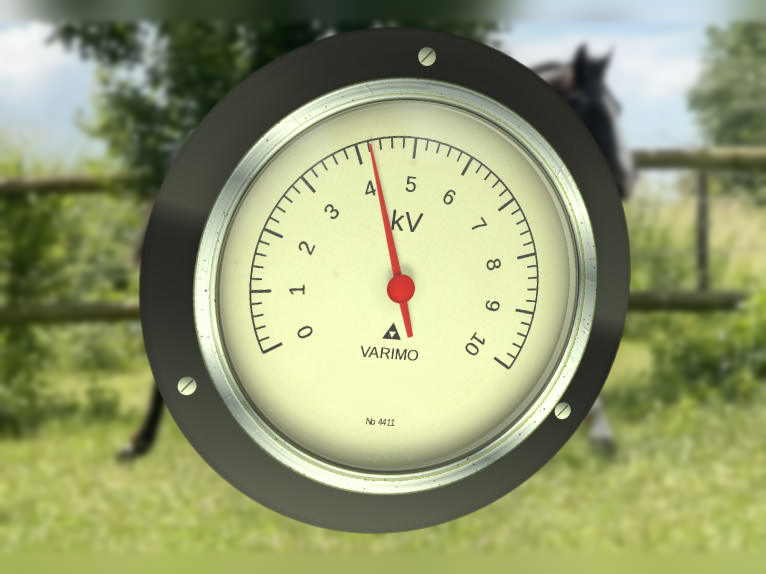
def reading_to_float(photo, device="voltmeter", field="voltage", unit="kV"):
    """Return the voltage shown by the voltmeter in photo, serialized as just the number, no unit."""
4.2
